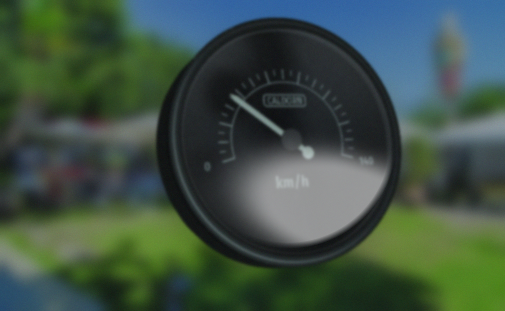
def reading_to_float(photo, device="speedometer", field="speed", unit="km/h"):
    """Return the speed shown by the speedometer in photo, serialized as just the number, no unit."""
35
